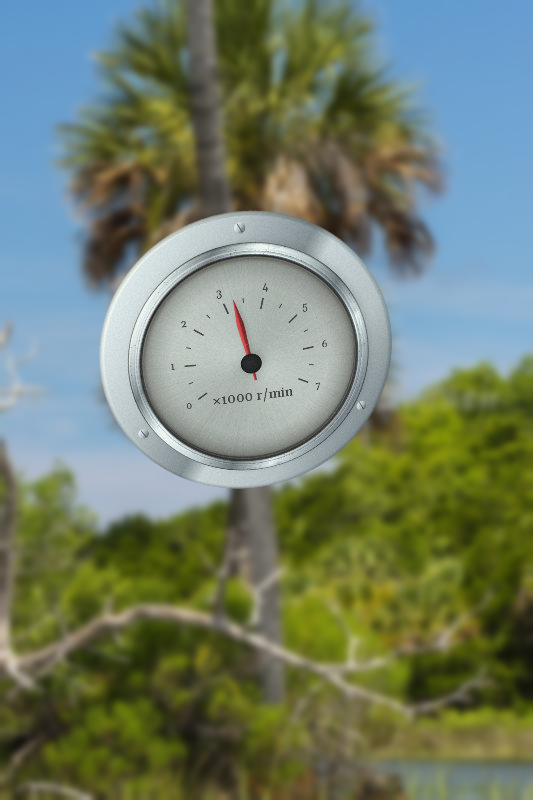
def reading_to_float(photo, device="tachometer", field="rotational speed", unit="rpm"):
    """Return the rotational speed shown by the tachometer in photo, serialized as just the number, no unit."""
3250
